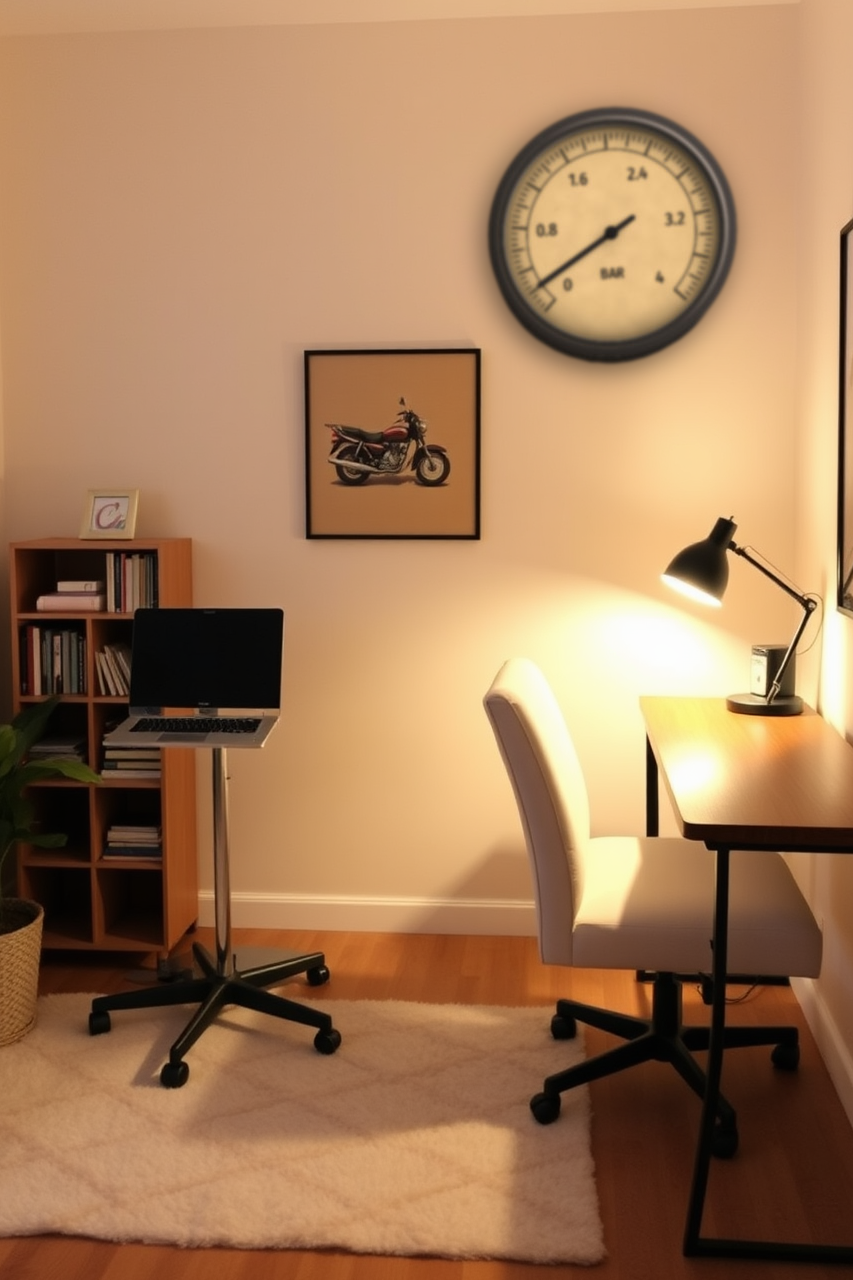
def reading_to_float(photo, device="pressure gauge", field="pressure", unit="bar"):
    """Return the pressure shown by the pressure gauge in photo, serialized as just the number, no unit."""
0.2
